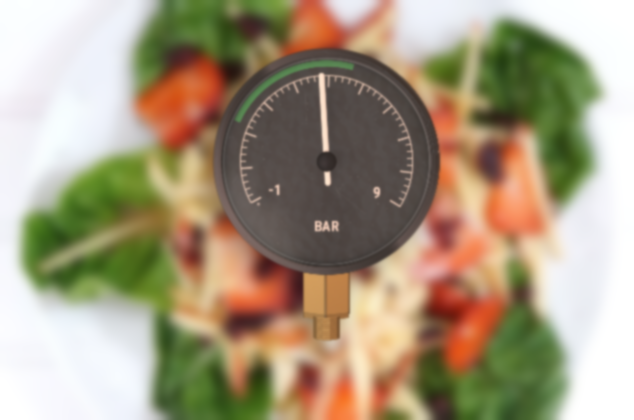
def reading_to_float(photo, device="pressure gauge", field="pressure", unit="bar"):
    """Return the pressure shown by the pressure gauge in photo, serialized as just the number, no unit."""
3.8
